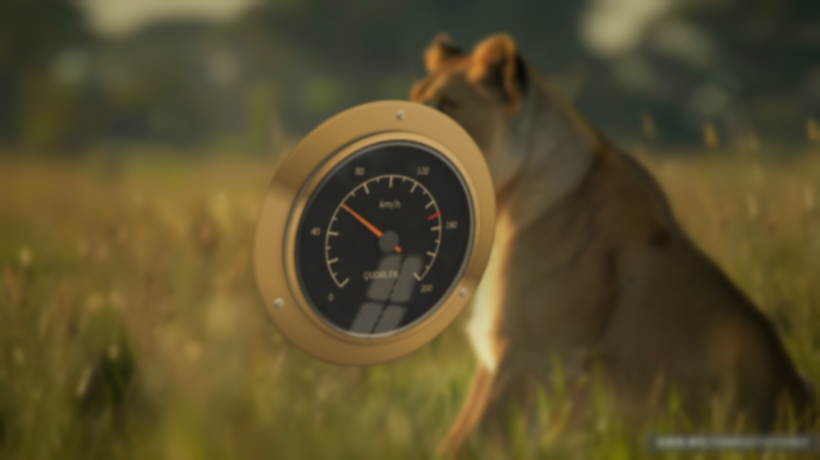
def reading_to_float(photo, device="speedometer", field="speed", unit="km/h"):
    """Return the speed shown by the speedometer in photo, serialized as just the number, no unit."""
60
